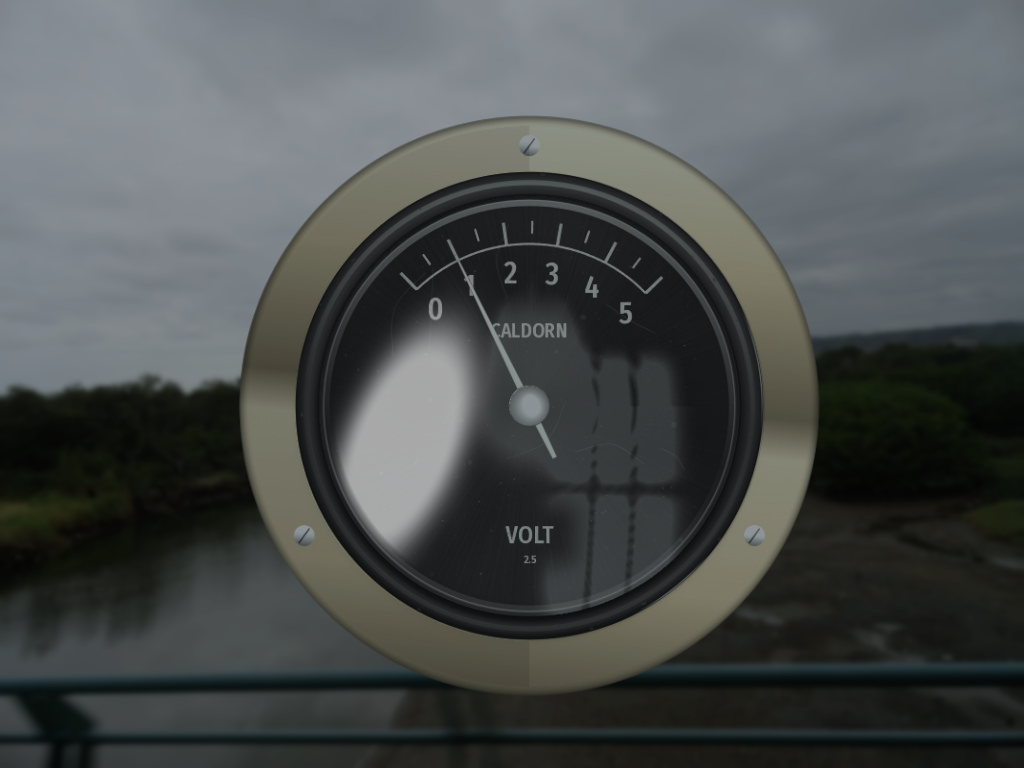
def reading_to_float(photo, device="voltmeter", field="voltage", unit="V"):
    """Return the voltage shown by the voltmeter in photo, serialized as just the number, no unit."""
1
